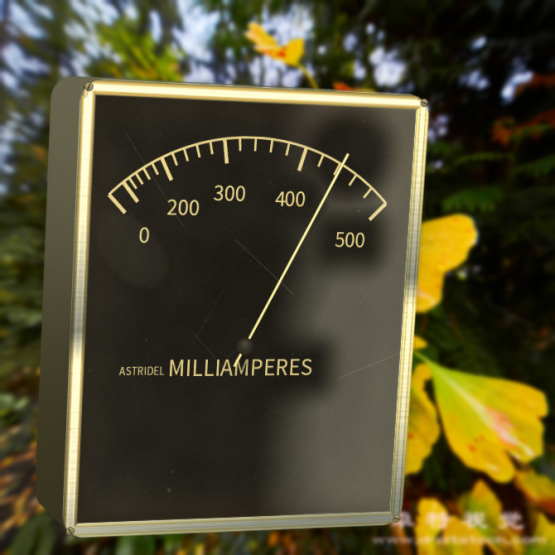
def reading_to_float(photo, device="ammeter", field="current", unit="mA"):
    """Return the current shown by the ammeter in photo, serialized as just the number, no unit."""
440
